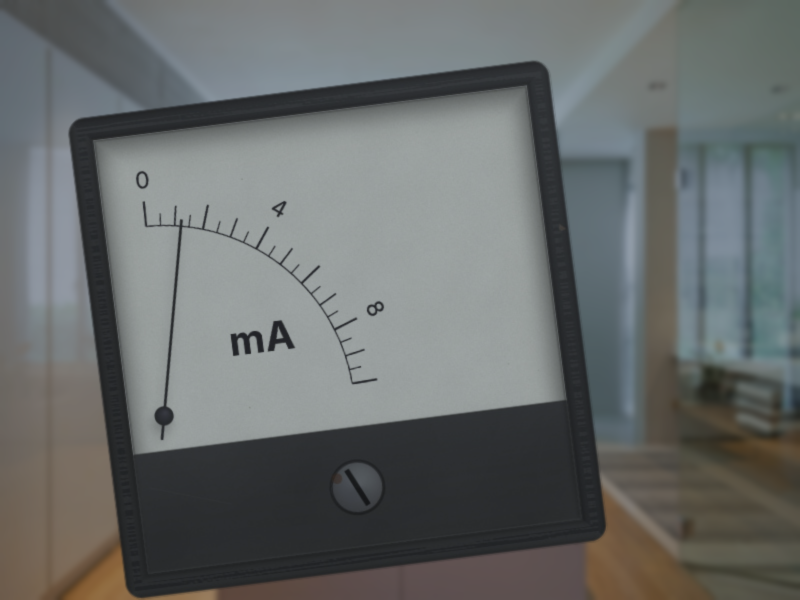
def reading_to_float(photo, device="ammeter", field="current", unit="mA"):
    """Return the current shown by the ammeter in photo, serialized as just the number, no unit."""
1.25
